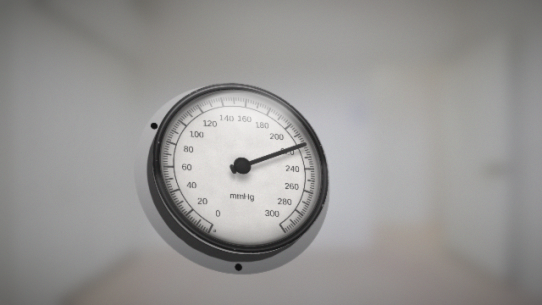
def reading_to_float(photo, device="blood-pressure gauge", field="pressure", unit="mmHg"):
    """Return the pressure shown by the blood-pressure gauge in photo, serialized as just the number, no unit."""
220
